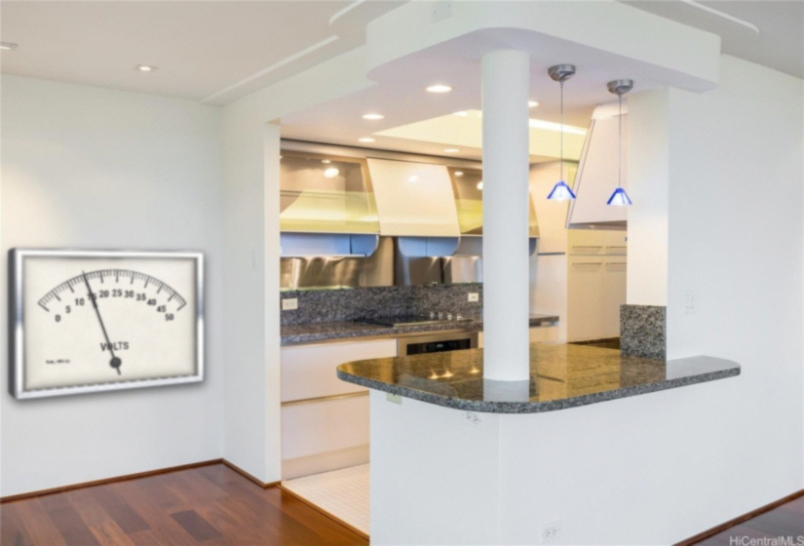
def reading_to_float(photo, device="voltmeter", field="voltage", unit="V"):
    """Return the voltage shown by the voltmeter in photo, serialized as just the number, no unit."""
15
